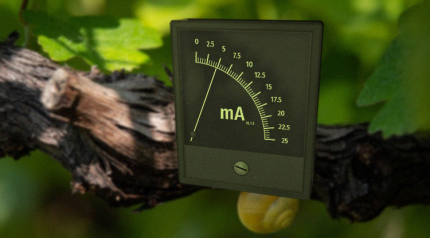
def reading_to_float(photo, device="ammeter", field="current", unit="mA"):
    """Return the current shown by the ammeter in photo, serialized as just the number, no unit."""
5
